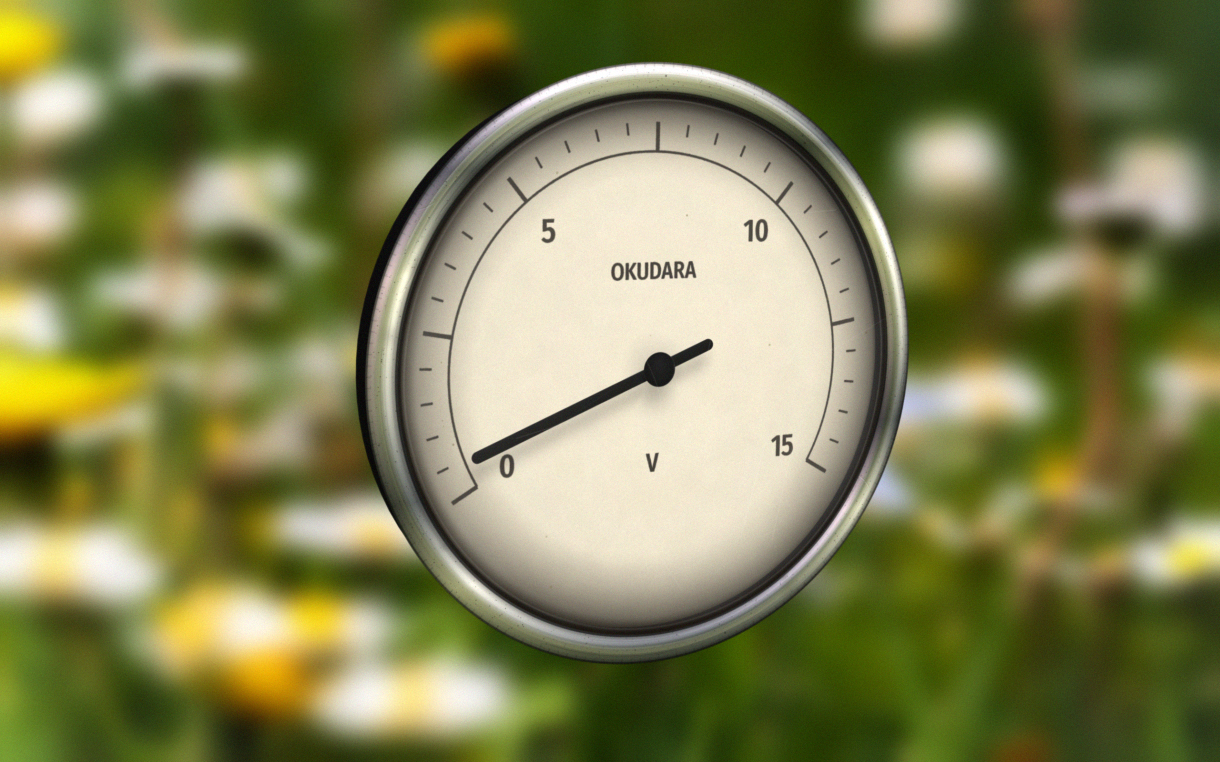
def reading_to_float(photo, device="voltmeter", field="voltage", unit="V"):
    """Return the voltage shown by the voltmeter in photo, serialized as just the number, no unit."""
0.5
